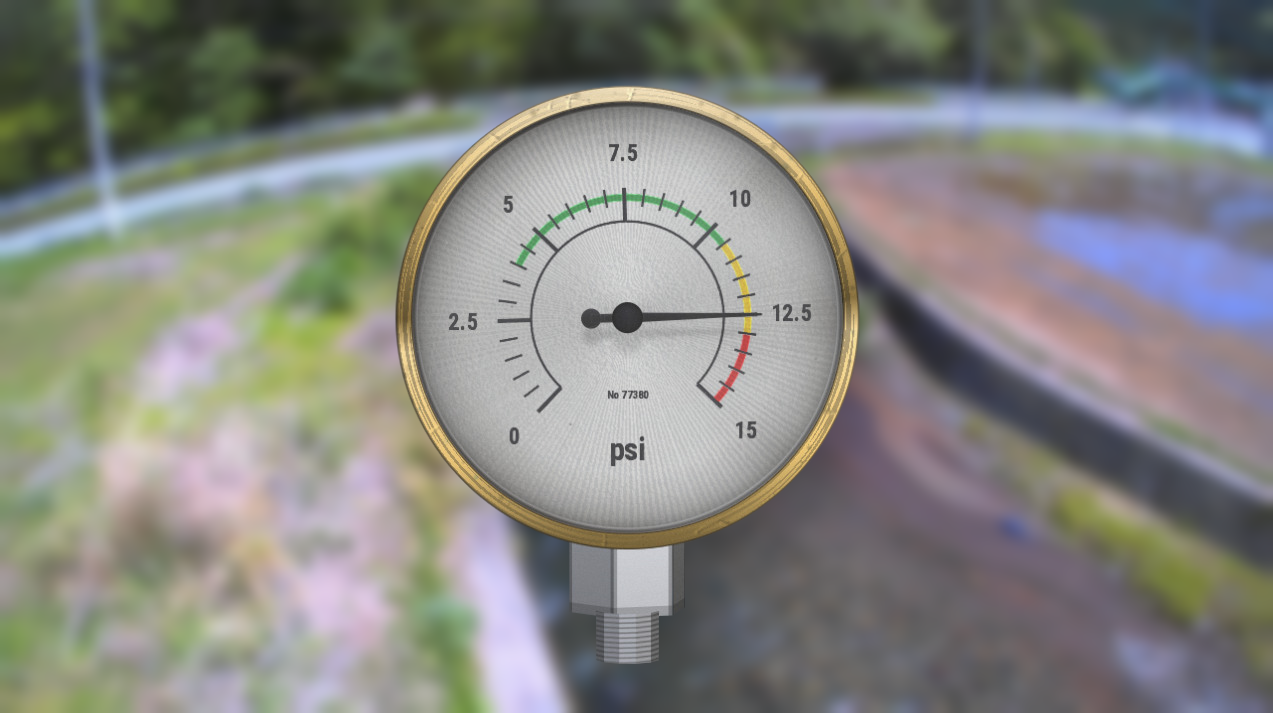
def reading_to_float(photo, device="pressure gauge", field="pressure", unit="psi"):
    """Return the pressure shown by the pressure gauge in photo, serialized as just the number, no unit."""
12.5
